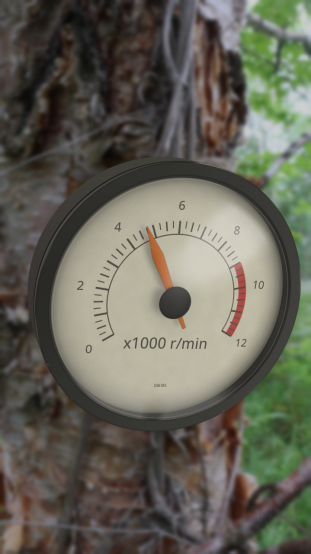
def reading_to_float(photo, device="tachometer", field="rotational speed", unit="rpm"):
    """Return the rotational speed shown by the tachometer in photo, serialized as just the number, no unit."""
4750
